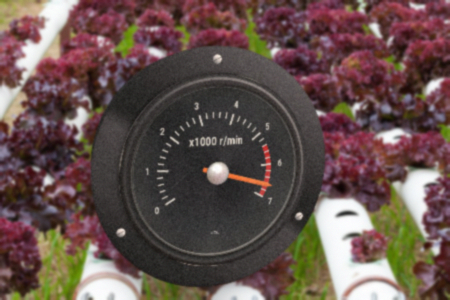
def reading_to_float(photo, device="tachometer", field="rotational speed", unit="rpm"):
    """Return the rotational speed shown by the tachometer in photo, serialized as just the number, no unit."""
6600
